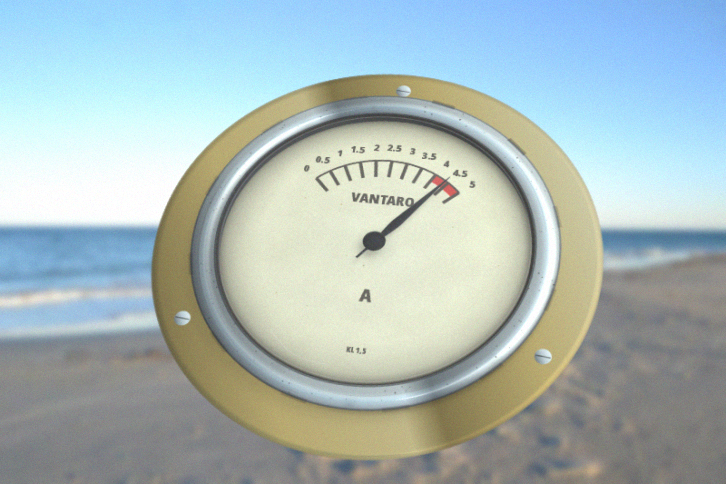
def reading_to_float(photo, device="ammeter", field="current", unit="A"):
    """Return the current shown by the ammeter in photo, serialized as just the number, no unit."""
4.5
